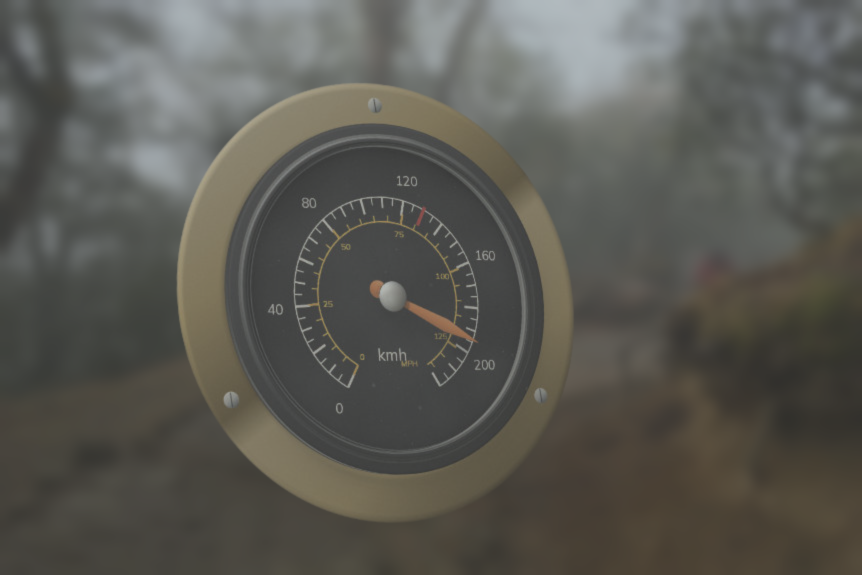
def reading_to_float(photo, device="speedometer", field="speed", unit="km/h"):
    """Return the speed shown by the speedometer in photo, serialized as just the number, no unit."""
195
